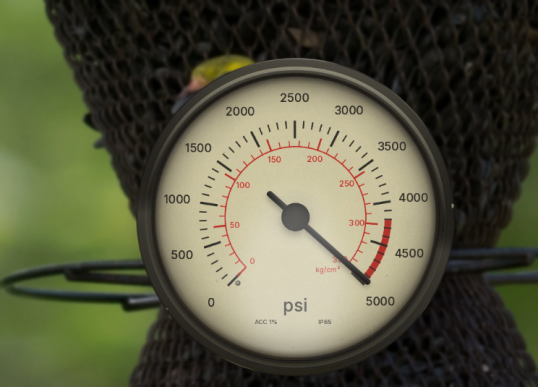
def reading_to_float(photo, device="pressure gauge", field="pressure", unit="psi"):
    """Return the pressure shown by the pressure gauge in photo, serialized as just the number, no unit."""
4950
